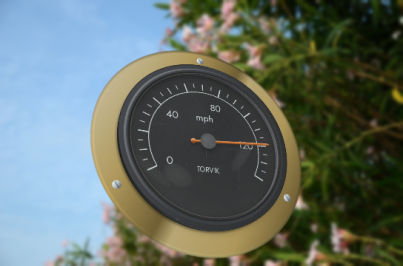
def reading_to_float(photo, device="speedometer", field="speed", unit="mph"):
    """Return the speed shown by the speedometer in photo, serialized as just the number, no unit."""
120
